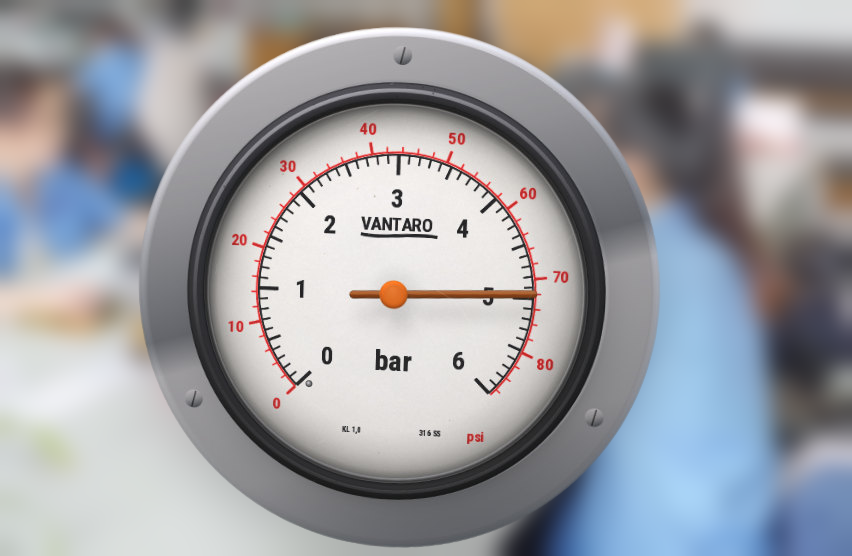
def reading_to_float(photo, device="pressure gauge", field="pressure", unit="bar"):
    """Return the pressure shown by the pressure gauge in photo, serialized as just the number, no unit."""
4.95
